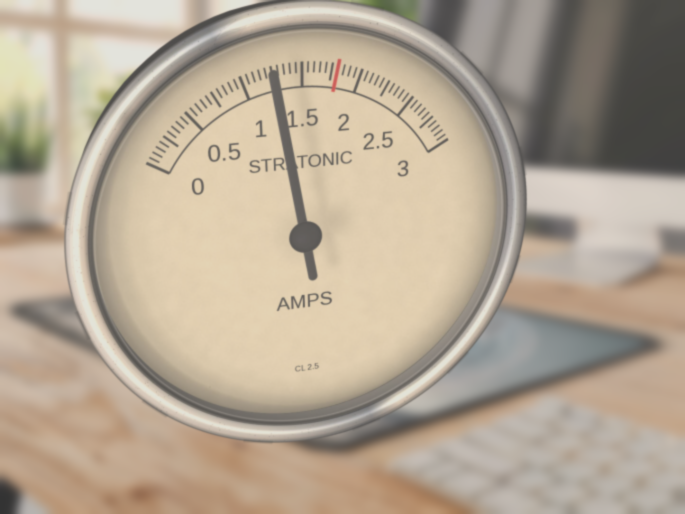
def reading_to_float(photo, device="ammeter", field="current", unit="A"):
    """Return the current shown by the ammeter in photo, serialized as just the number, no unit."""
1.25
